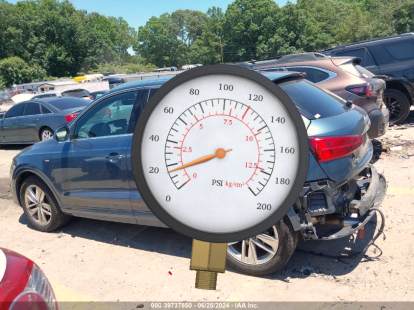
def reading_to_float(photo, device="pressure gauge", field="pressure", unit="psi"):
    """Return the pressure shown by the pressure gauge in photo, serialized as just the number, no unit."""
15
